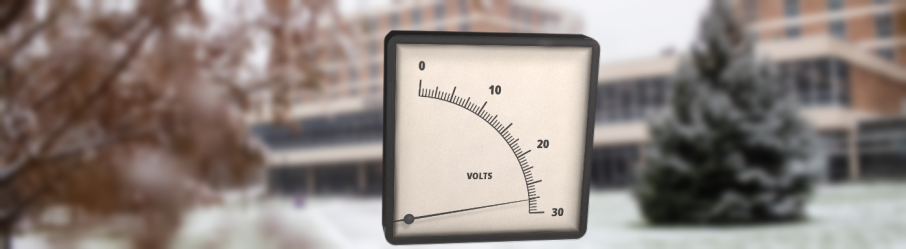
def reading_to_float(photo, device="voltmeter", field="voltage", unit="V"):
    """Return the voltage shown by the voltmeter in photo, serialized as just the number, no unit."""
27.5
